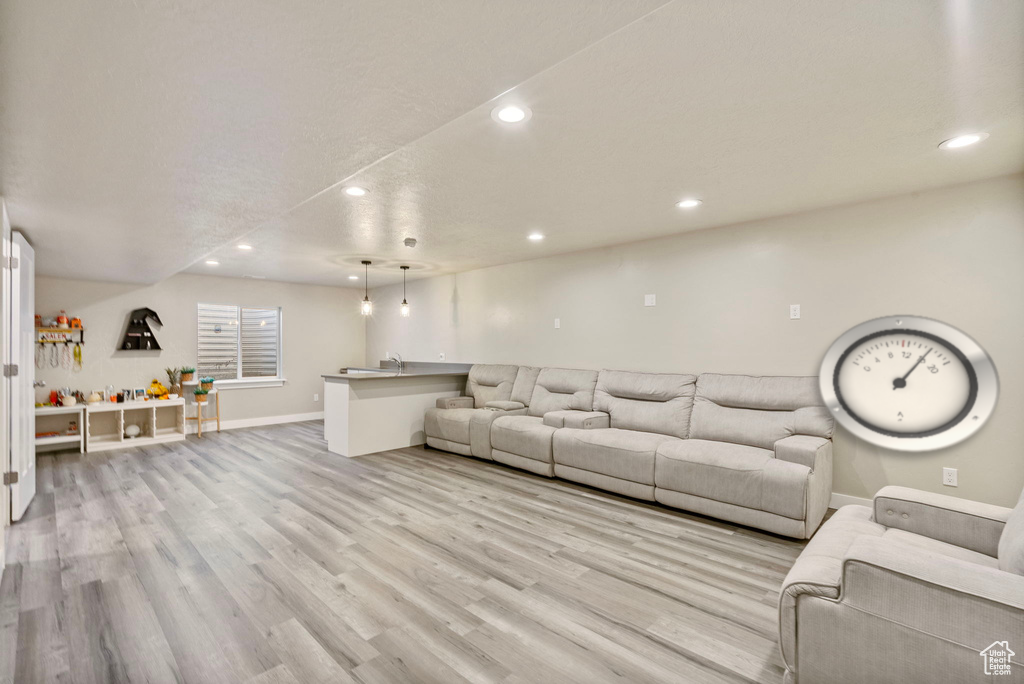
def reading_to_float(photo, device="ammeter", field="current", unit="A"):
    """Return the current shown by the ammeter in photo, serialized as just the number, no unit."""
16
